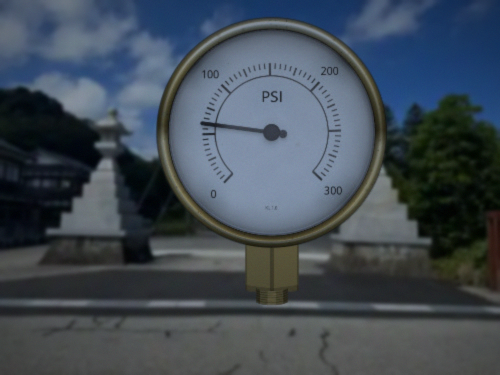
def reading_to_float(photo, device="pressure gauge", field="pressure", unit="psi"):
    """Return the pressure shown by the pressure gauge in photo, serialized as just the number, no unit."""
60
